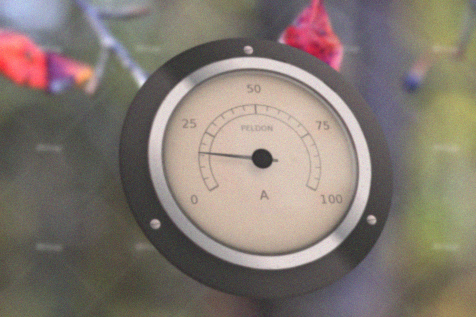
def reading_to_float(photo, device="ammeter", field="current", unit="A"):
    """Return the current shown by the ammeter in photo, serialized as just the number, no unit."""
15
